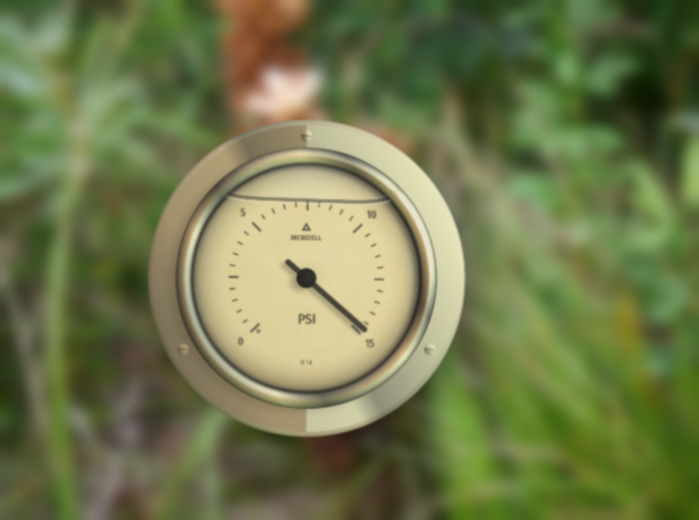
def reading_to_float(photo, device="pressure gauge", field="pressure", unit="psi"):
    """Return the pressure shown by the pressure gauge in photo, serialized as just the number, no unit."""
14.75
